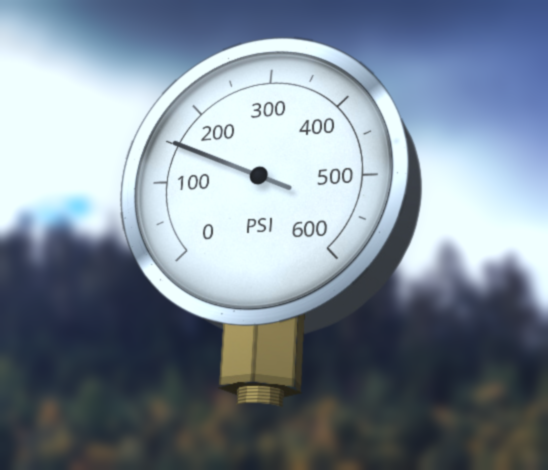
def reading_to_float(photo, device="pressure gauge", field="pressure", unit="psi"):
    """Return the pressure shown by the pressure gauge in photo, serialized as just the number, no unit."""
150
